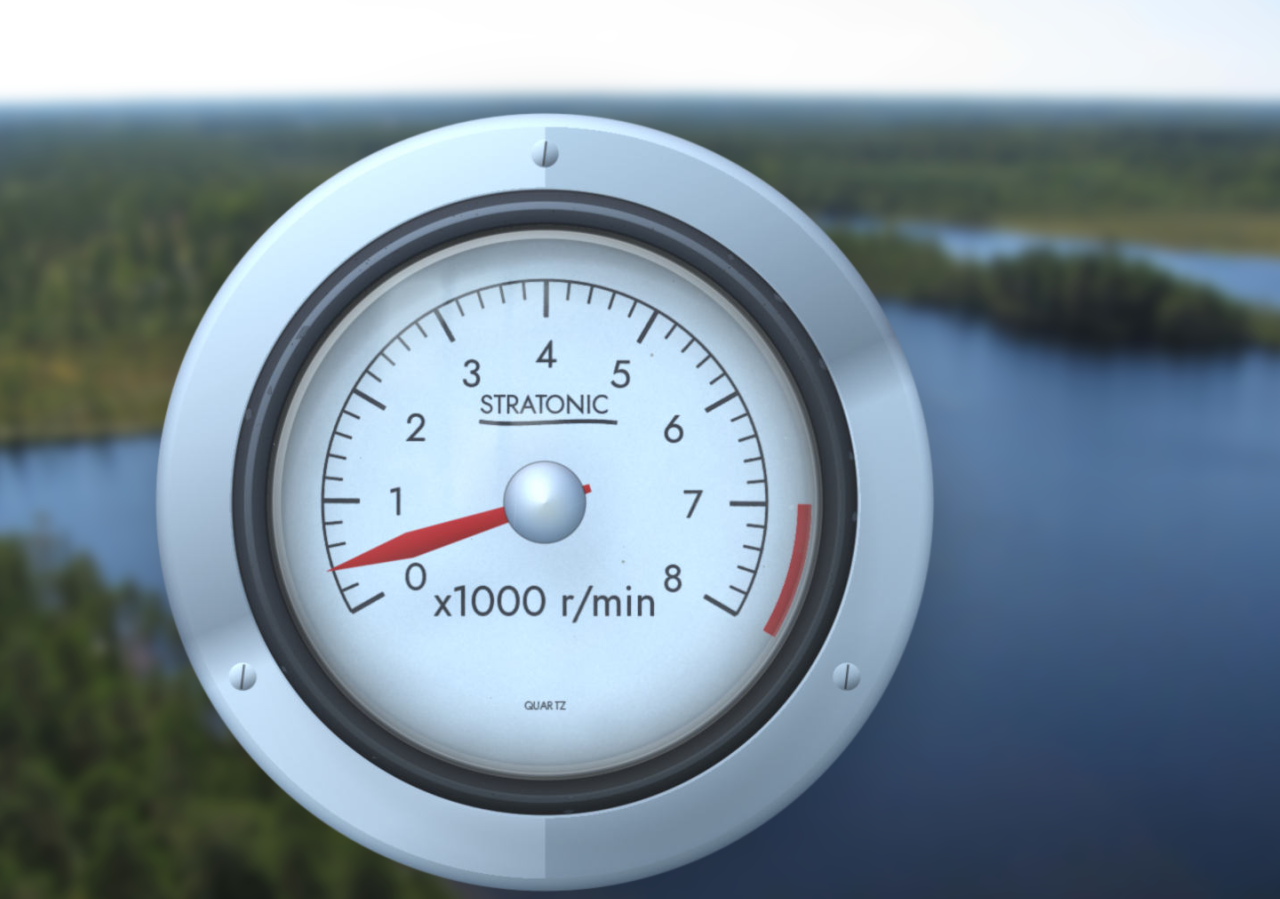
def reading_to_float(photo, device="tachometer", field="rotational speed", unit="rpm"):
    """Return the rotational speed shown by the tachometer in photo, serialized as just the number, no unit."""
400
